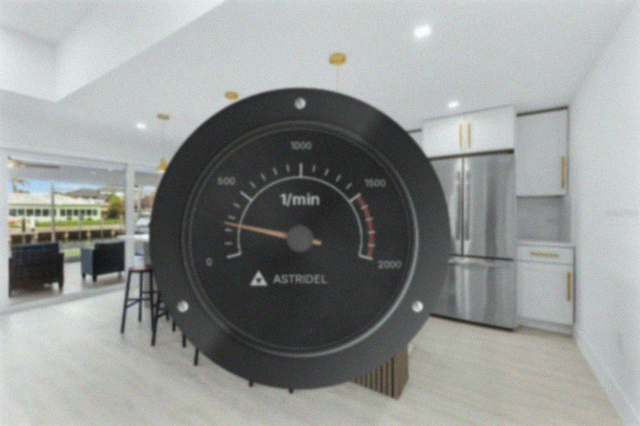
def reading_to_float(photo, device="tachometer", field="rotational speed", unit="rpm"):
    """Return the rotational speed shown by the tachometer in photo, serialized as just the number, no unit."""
250
